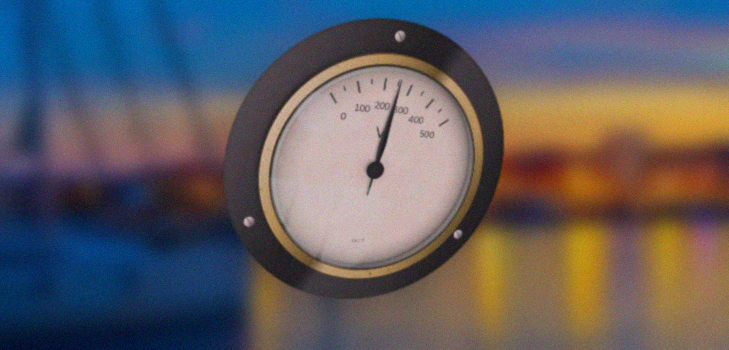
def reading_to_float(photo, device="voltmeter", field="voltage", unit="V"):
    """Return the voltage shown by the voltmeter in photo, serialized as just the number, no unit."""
250
